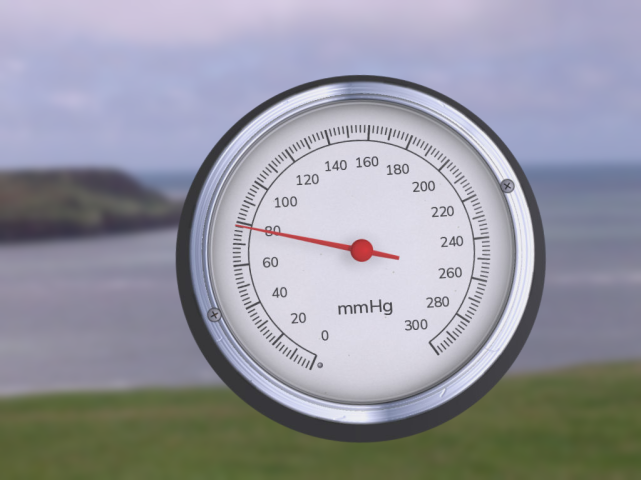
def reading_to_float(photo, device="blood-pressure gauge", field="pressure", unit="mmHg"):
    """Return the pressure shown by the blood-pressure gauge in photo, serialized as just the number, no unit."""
78
